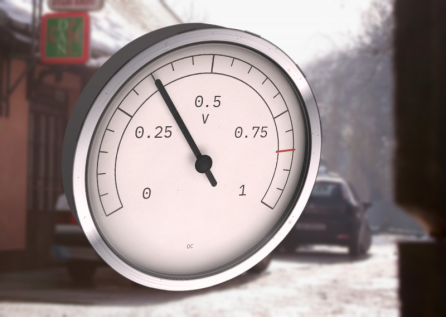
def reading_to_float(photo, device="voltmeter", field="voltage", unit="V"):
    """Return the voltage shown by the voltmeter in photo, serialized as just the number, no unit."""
0.35
